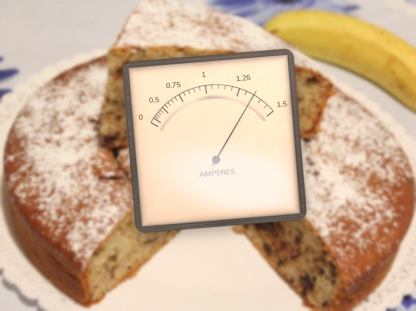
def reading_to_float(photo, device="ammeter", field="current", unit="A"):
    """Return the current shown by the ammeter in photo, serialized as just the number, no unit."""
1.35
